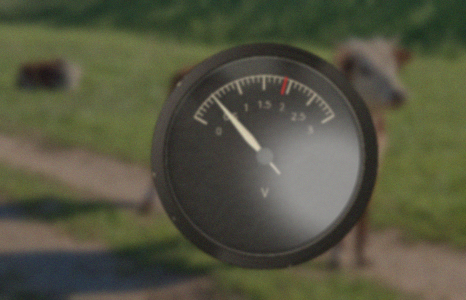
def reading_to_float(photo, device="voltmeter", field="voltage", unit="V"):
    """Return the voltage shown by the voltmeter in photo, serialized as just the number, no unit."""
0.5
